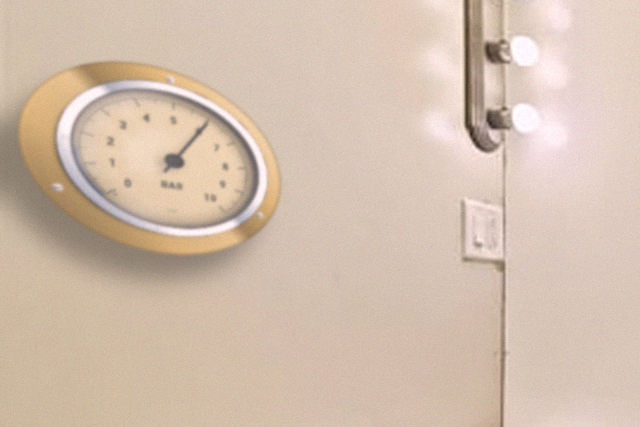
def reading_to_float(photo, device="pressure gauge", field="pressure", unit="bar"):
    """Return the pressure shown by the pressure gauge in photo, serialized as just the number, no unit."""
6
